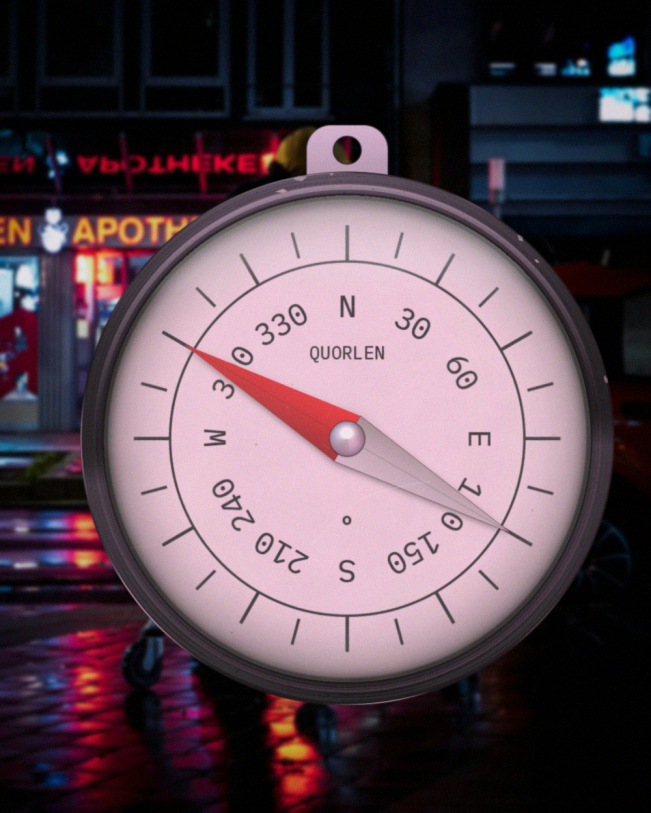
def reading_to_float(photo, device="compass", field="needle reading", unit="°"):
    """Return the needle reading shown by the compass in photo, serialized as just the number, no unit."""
300
